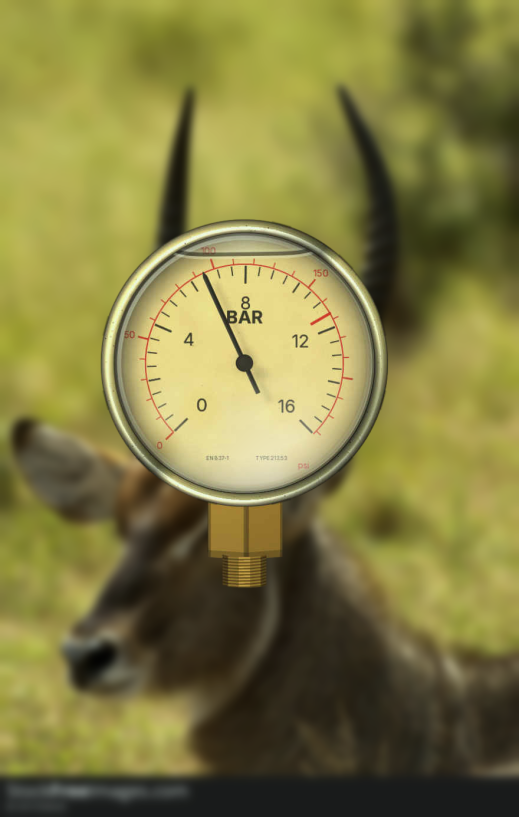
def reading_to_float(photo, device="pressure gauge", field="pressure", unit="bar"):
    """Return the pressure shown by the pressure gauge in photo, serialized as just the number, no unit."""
6.5
